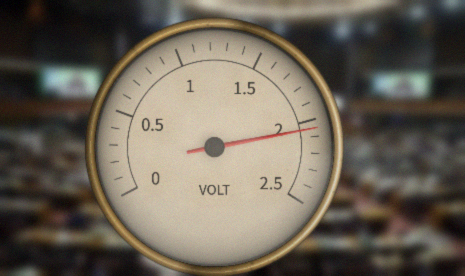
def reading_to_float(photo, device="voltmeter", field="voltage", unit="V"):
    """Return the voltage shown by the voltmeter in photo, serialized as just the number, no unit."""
2.05
